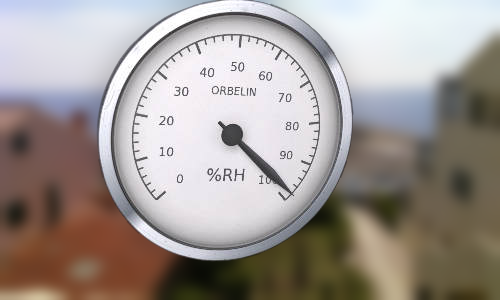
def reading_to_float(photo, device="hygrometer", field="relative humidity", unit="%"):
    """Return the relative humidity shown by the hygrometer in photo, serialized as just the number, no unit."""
98
